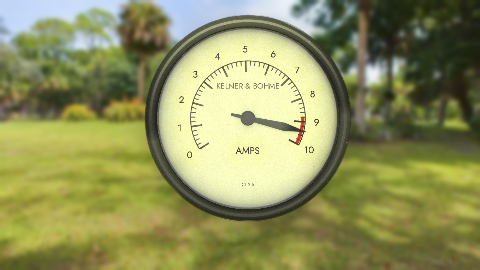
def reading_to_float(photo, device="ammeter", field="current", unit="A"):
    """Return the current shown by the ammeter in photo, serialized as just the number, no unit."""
9.4
